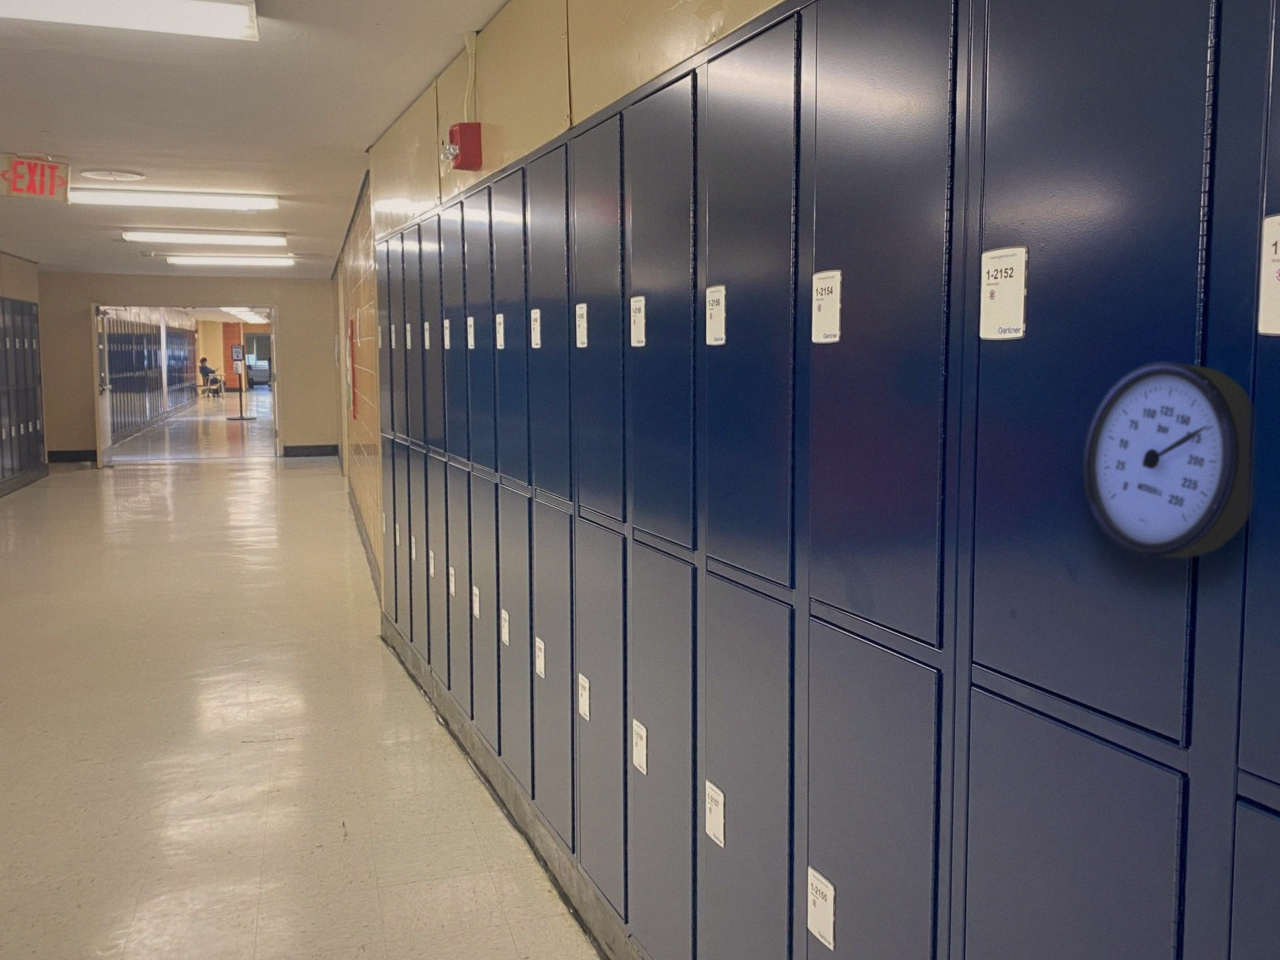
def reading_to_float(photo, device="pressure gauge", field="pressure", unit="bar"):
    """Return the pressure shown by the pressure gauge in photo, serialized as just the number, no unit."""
175
